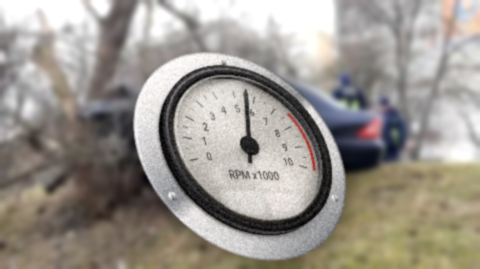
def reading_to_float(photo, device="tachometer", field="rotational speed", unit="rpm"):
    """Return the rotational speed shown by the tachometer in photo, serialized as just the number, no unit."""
5500
